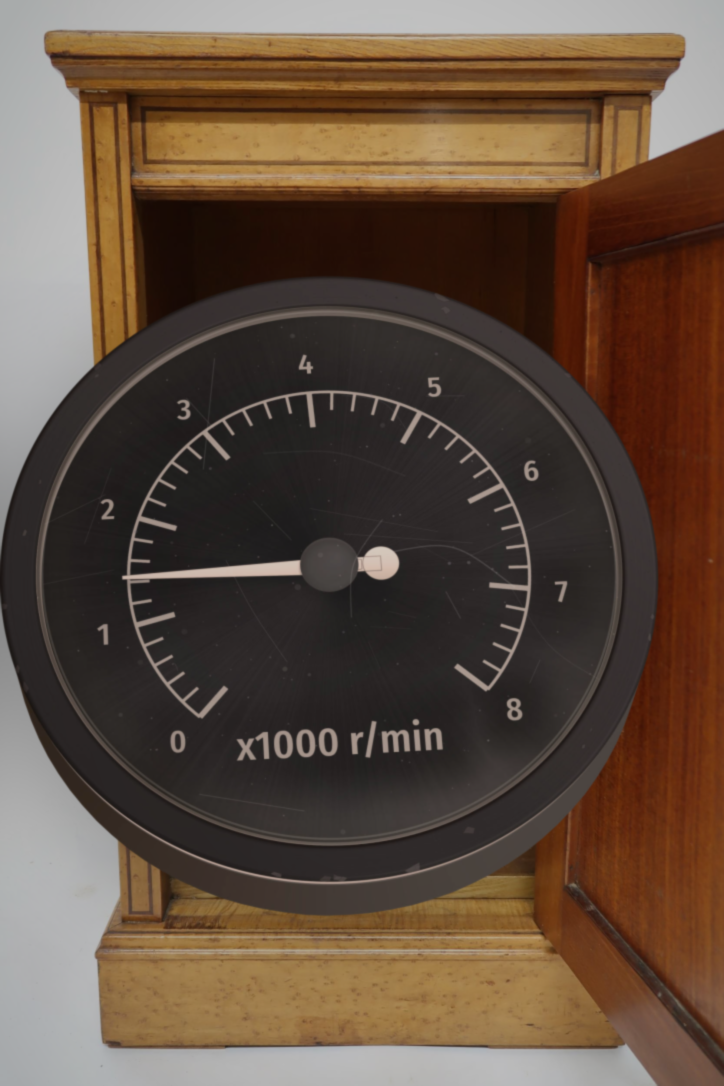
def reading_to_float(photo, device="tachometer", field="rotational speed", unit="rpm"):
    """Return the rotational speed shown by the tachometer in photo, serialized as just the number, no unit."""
1400
